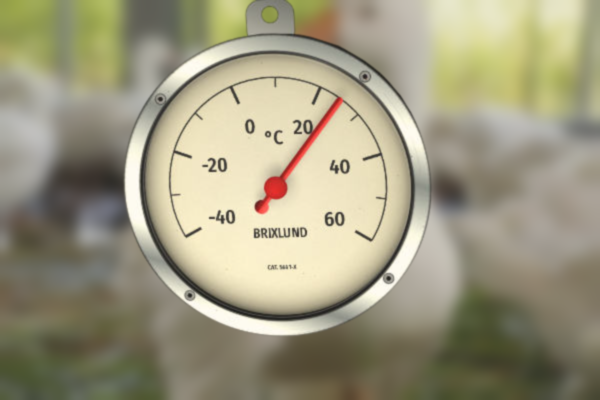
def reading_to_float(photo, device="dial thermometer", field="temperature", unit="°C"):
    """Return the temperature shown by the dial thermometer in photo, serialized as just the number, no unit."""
25
